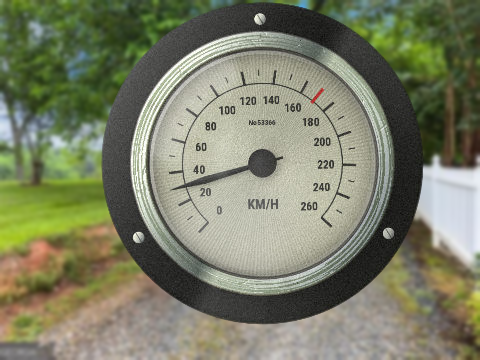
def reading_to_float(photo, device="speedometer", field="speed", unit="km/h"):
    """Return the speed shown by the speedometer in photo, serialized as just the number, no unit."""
30
